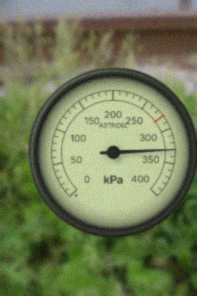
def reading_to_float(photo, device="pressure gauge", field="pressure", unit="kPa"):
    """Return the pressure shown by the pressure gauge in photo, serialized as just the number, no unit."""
330
